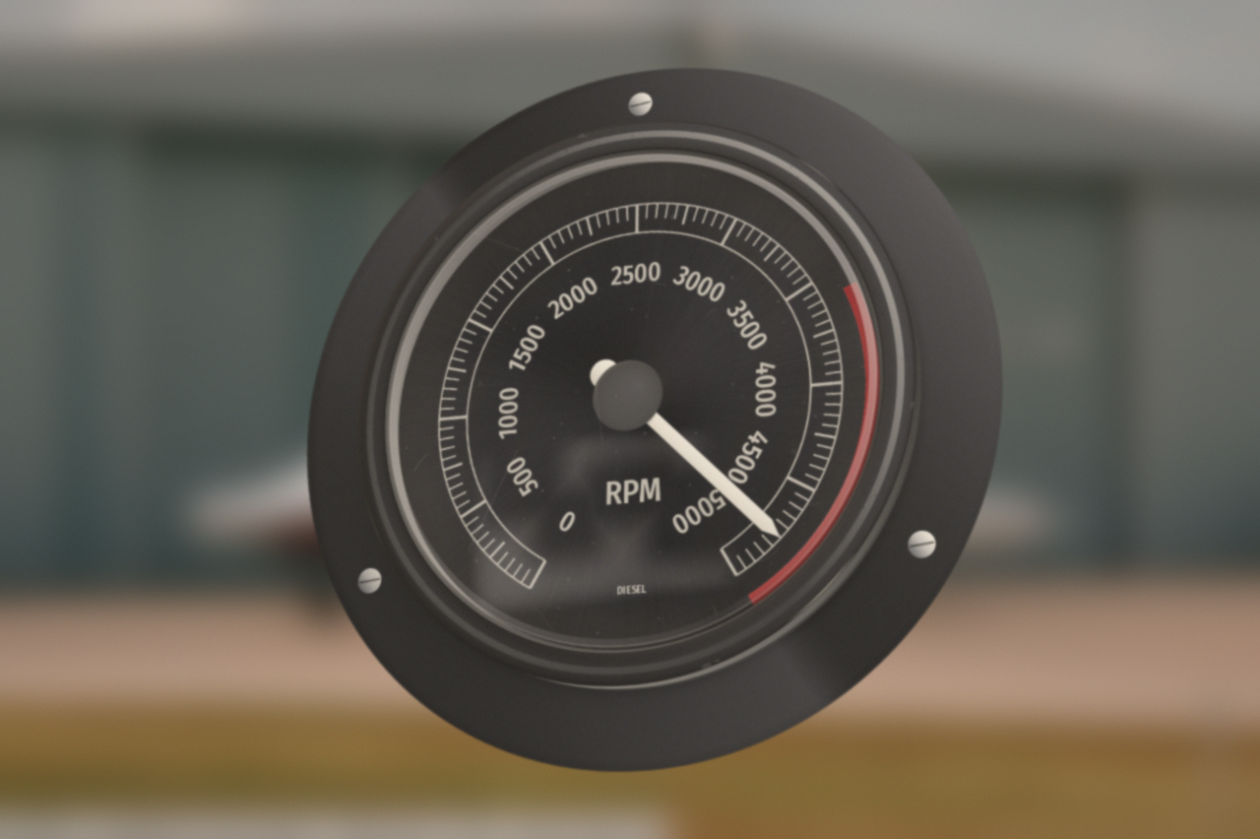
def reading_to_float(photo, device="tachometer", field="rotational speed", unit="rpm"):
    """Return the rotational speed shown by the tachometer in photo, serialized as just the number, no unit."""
4750
